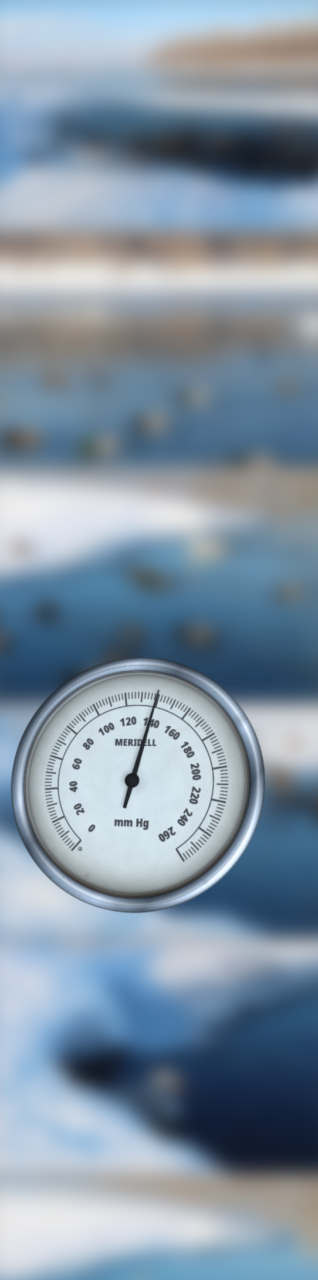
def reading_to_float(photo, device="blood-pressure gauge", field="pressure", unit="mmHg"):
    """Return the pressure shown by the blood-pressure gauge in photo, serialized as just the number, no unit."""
140
